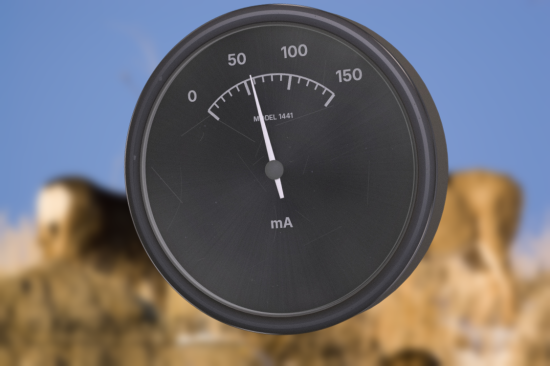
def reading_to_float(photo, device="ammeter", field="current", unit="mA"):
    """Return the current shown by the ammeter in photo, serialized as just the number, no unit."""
60
